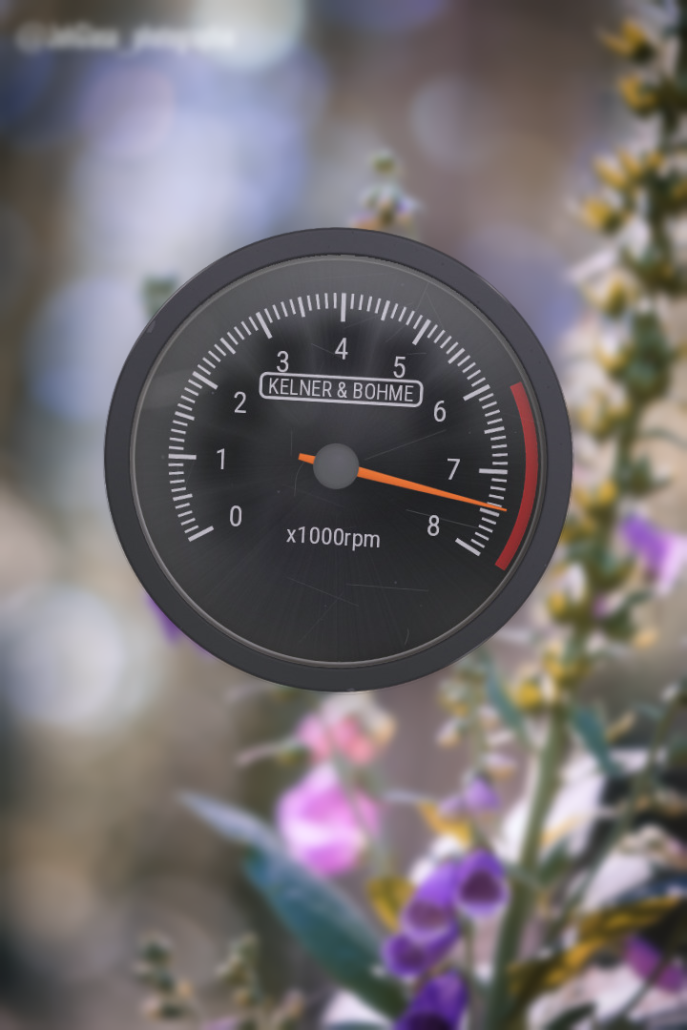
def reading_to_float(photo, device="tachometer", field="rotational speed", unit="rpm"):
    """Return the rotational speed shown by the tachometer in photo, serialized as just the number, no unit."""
7400
